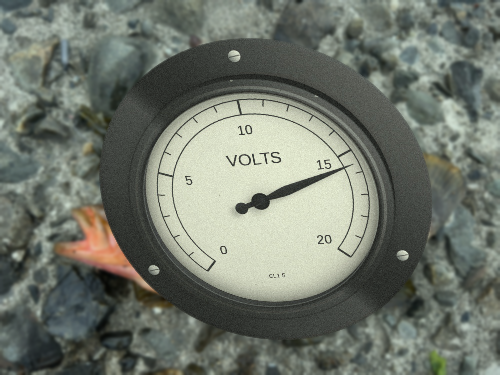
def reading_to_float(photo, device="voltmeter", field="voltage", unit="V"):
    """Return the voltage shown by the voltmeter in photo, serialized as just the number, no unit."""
15.5
